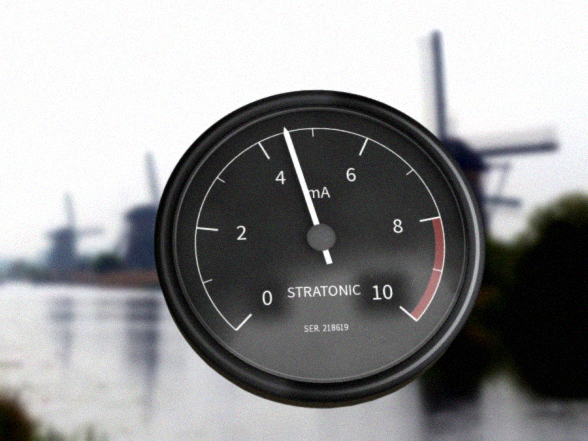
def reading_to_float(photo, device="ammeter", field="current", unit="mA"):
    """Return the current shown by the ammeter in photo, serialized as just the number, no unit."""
4.5
